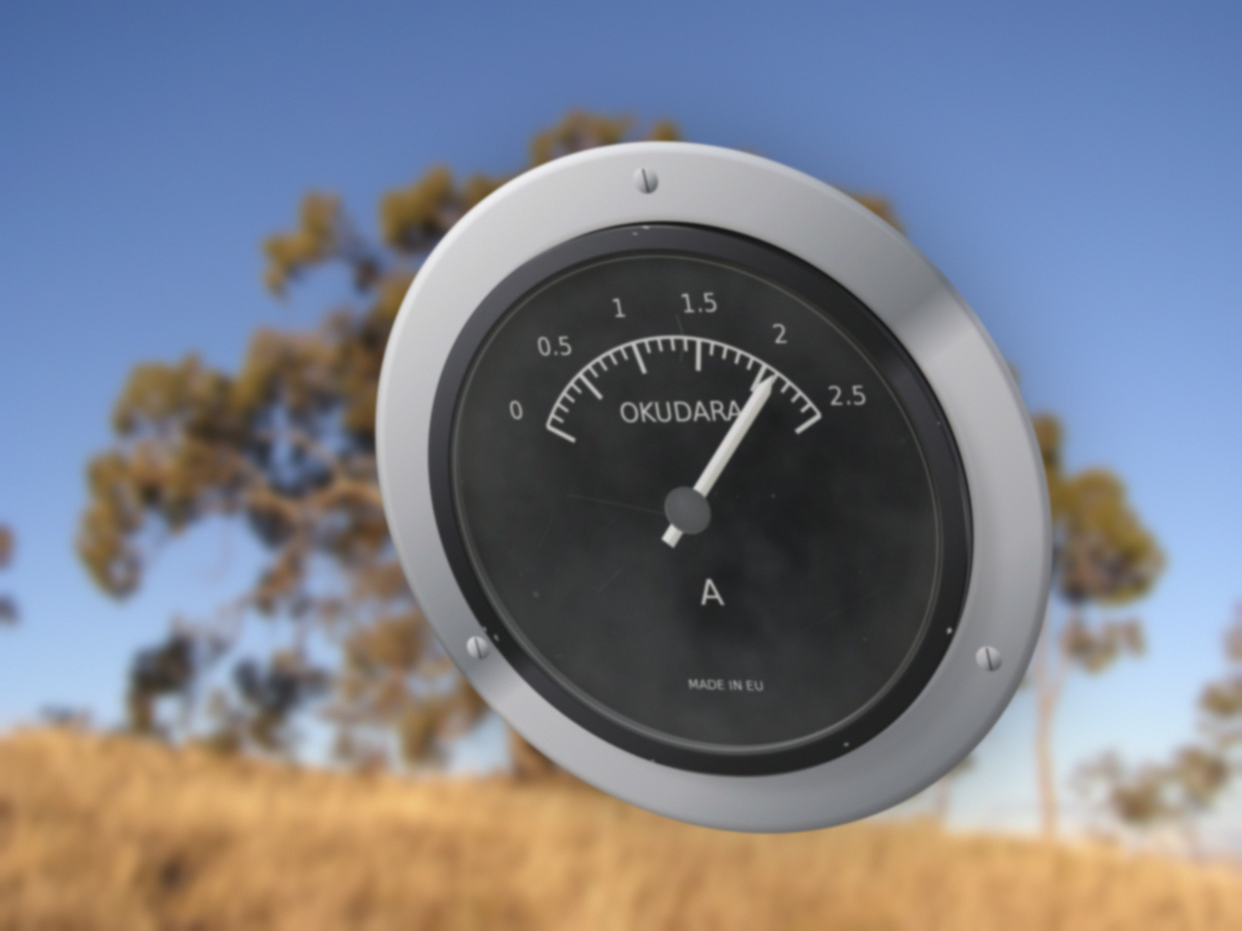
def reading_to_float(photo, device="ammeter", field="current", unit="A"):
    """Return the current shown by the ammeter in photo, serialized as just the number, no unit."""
2.1
